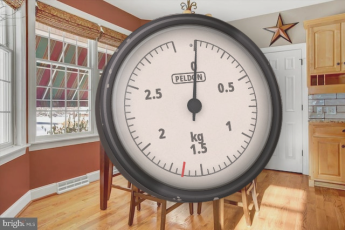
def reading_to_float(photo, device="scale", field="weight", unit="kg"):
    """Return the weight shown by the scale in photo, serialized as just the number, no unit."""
0
